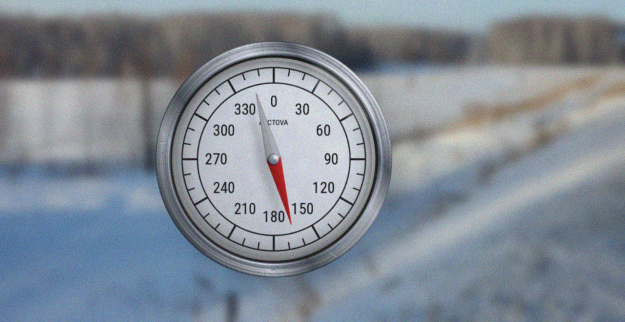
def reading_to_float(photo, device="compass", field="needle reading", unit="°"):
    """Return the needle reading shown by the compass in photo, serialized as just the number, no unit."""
165
